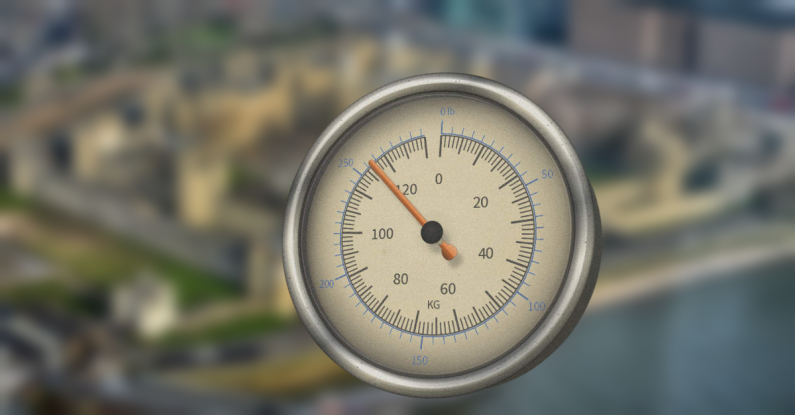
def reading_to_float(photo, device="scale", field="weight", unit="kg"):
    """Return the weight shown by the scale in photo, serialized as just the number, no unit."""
117
